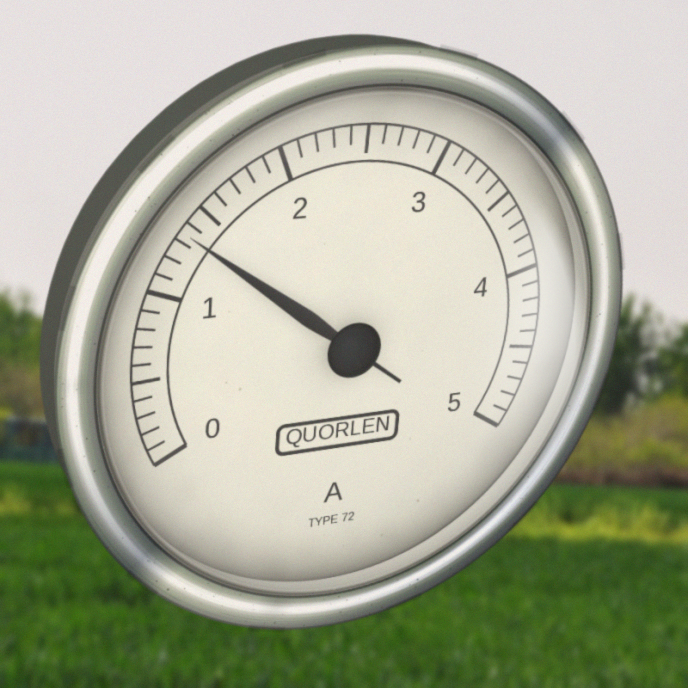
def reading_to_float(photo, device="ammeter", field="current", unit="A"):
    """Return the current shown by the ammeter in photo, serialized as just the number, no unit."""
1.35
